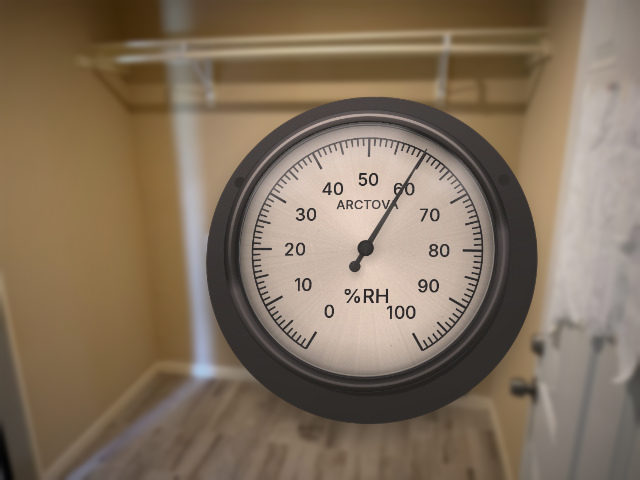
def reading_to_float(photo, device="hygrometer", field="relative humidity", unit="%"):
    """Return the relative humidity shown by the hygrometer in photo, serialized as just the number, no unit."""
60
